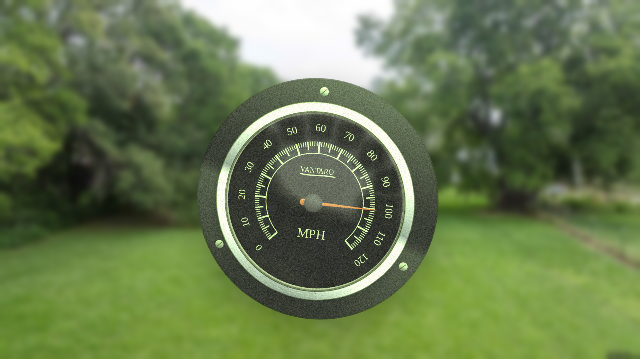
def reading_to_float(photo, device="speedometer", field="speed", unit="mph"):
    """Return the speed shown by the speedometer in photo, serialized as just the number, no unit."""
100
